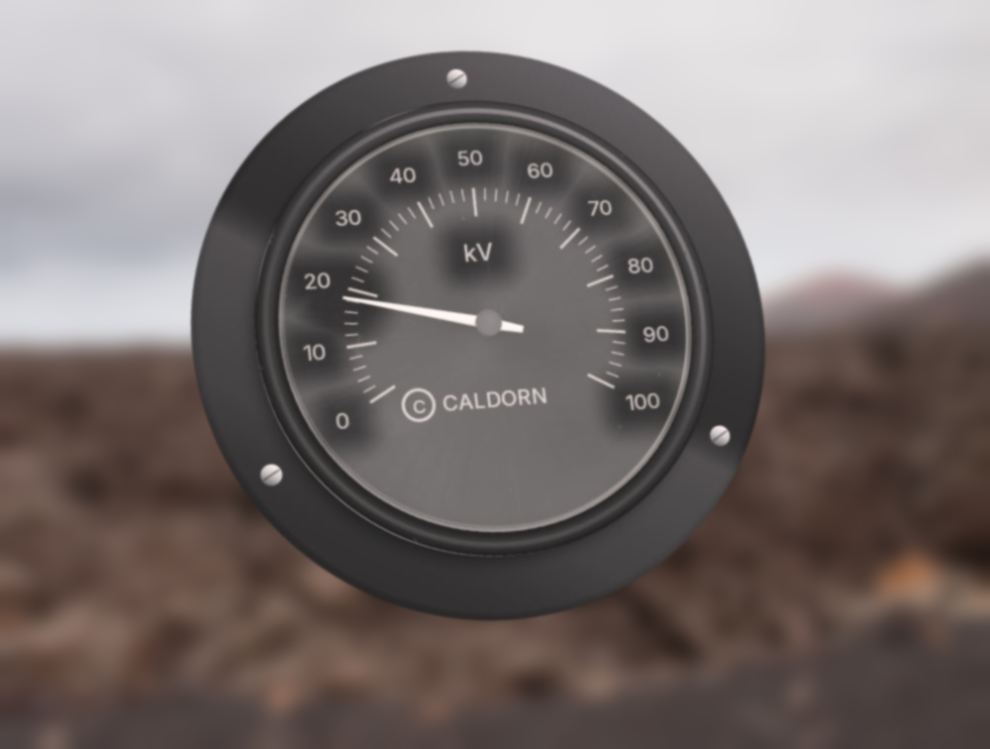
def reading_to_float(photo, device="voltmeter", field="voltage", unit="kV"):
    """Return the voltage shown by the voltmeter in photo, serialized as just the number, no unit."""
18
